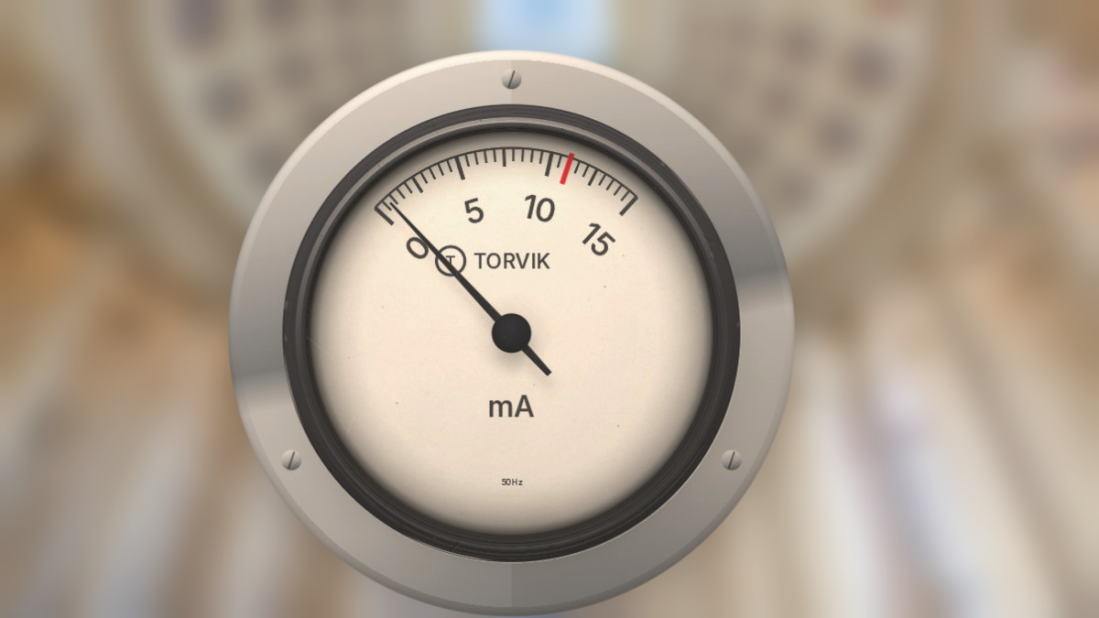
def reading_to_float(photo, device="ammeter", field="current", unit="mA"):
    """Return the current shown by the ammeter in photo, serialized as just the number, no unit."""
0.75
